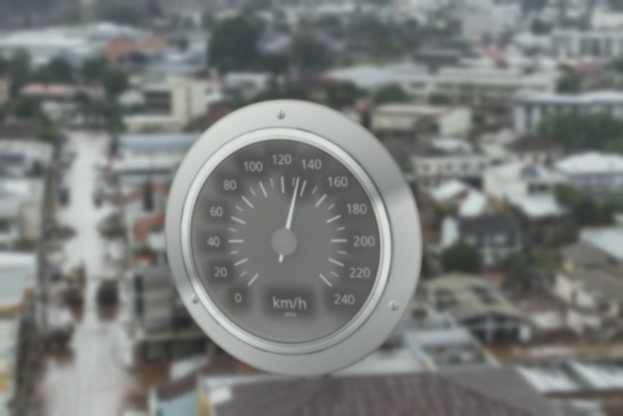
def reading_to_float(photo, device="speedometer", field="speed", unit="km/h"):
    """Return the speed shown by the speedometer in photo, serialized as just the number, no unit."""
135
